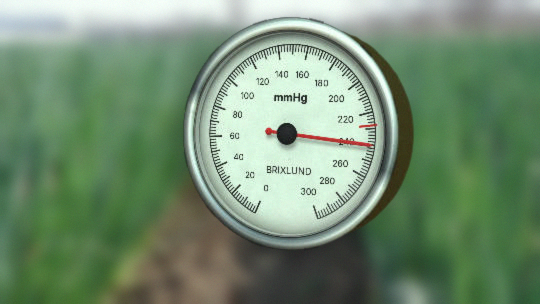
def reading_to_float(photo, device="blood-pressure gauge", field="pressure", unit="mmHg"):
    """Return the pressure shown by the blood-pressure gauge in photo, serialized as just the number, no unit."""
240
